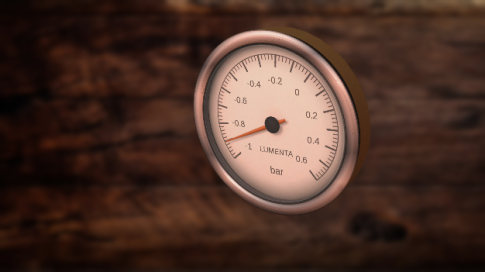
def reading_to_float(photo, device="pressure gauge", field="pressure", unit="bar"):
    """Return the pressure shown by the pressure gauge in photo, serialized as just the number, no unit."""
-0.9
